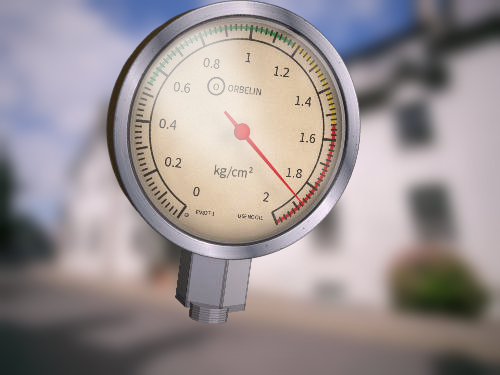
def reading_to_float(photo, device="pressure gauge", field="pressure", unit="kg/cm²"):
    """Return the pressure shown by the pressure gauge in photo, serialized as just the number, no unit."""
1.88
